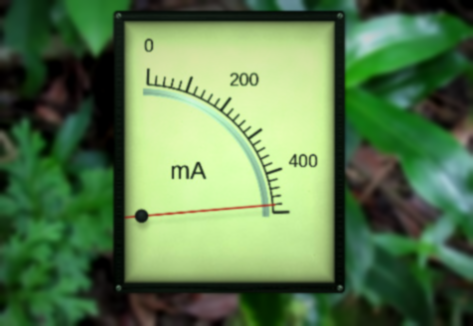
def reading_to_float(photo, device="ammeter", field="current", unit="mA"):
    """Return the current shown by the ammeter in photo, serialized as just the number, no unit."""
480
